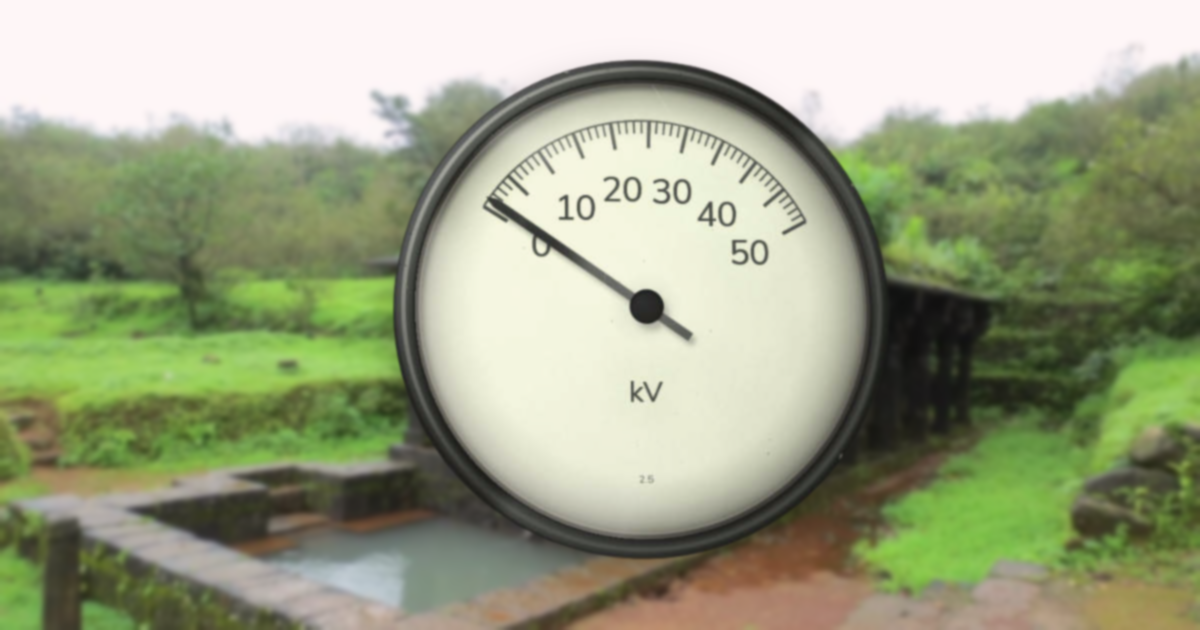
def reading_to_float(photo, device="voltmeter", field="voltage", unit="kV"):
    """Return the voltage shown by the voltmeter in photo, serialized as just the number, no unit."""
1
